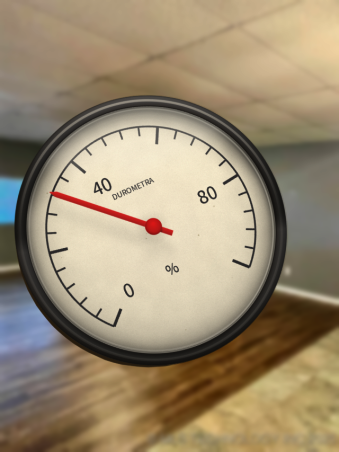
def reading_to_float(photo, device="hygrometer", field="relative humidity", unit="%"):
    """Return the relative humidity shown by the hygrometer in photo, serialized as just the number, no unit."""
32
